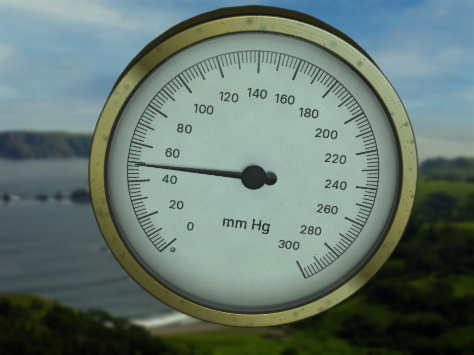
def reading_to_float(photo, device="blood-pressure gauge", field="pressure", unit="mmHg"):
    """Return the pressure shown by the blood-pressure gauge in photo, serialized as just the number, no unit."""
50
